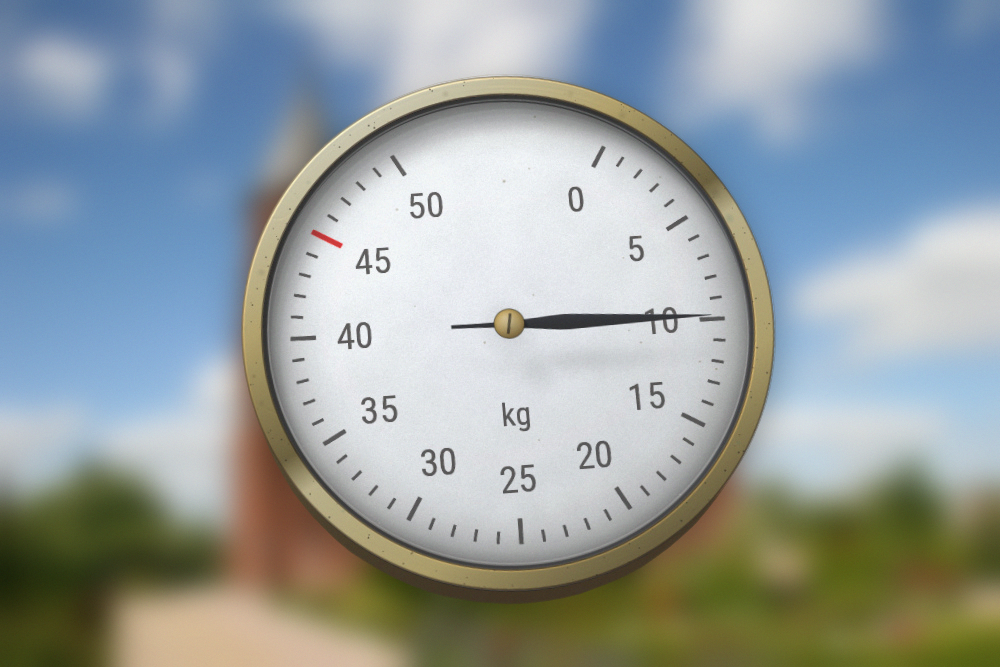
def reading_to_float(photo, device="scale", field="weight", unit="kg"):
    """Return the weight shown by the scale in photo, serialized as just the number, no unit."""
10
